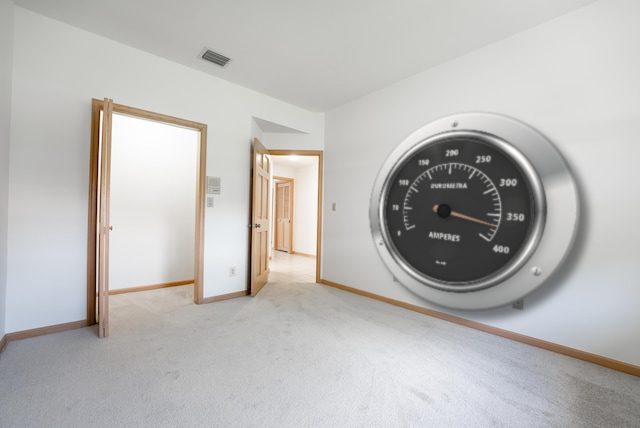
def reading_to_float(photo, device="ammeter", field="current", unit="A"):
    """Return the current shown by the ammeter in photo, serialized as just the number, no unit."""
370
